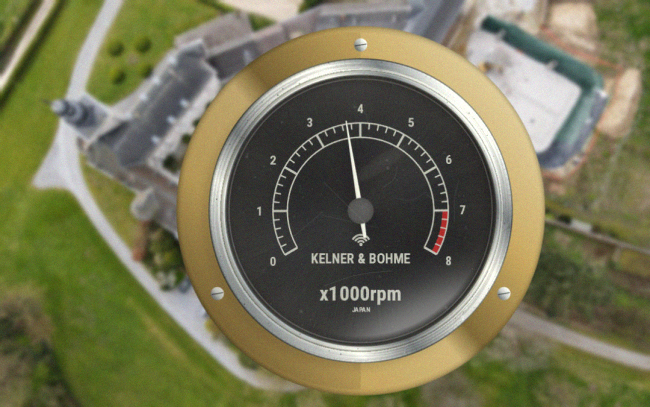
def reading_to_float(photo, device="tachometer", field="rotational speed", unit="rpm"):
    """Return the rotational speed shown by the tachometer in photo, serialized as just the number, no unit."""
3700
